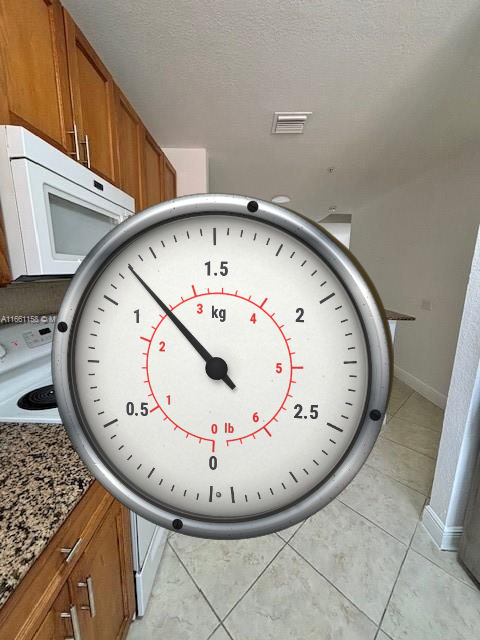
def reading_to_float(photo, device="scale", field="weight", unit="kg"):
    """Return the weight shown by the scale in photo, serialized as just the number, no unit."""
1.15
